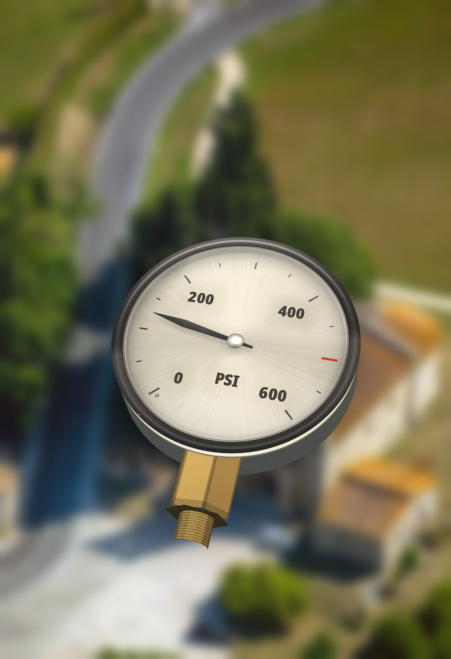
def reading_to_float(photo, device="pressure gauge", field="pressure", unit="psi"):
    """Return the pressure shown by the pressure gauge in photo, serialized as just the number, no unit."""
125
